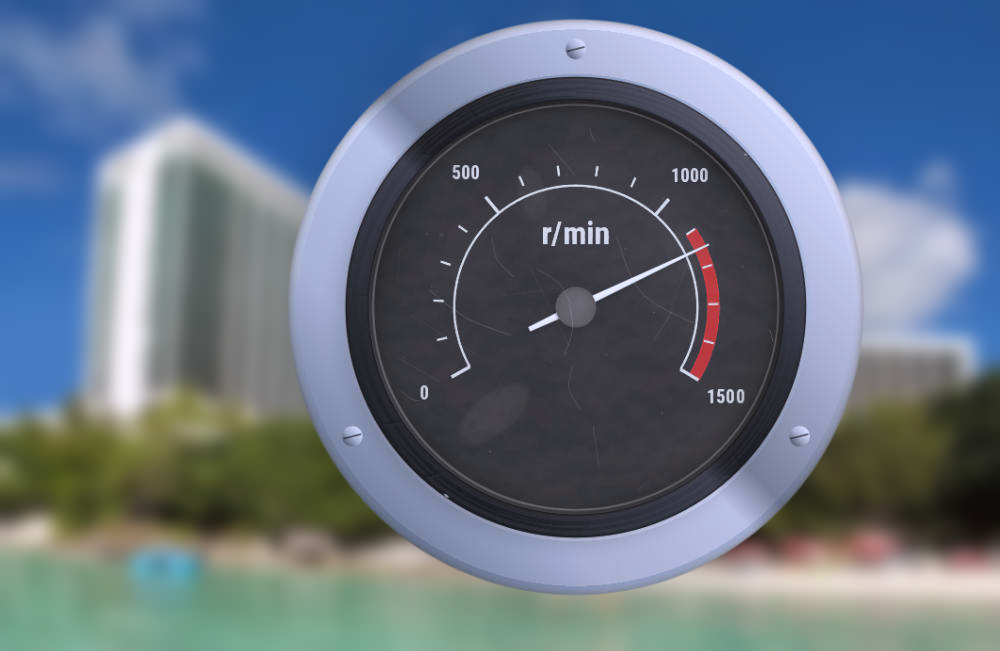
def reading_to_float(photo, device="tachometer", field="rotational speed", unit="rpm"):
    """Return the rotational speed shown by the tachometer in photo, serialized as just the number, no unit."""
1150
